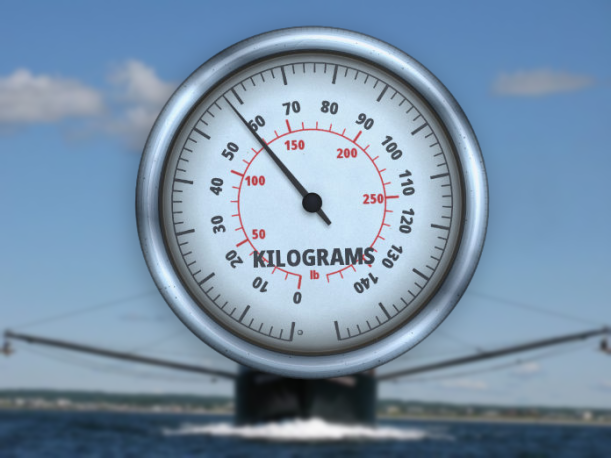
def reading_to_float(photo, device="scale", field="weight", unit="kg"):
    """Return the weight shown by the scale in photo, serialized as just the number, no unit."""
58
